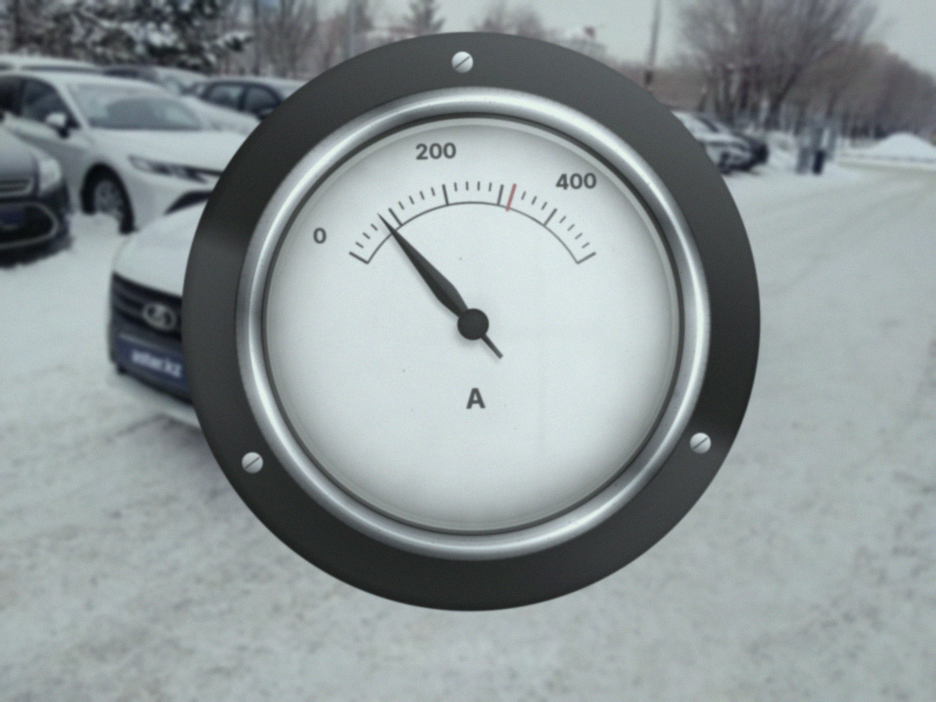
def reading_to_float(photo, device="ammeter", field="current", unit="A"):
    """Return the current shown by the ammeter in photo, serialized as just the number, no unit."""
80
